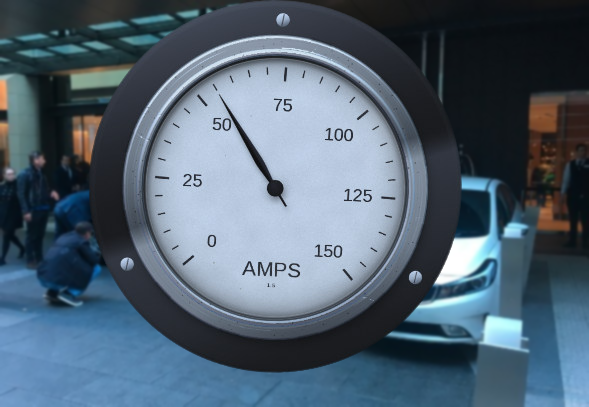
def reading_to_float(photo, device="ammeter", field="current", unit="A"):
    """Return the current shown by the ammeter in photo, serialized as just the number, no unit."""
55
